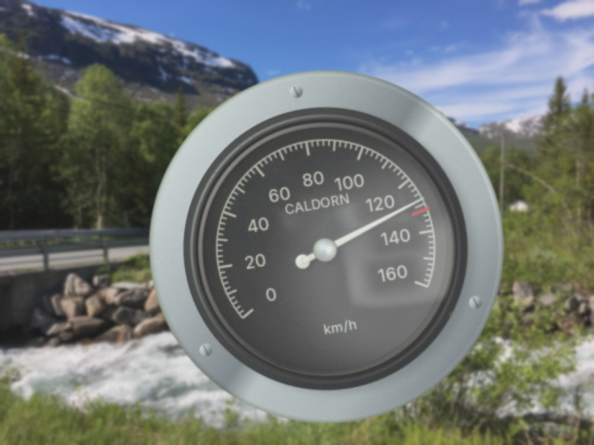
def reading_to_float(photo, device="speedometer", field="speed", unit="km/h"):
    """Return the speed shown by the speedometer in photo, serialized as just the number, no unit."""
128
